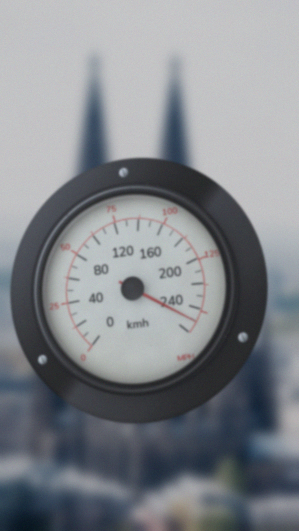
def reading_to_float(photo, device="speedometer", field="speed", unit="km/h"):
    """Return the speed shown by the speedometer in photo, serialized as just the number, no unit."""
250
